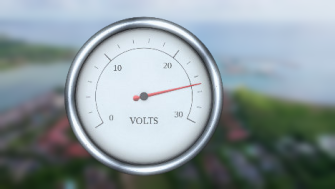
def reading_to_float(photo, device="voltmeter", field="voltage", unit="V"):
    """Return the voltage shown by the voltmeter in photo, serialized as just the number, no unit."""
25
